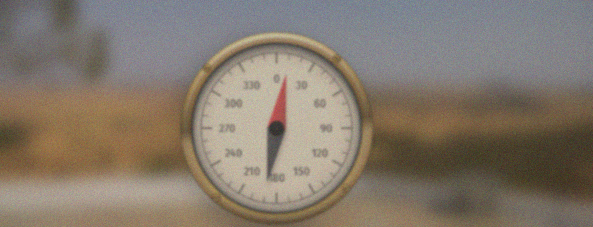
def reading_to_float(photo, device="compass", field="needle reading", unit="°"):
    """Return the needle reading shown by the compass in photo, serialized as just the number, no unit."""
10
